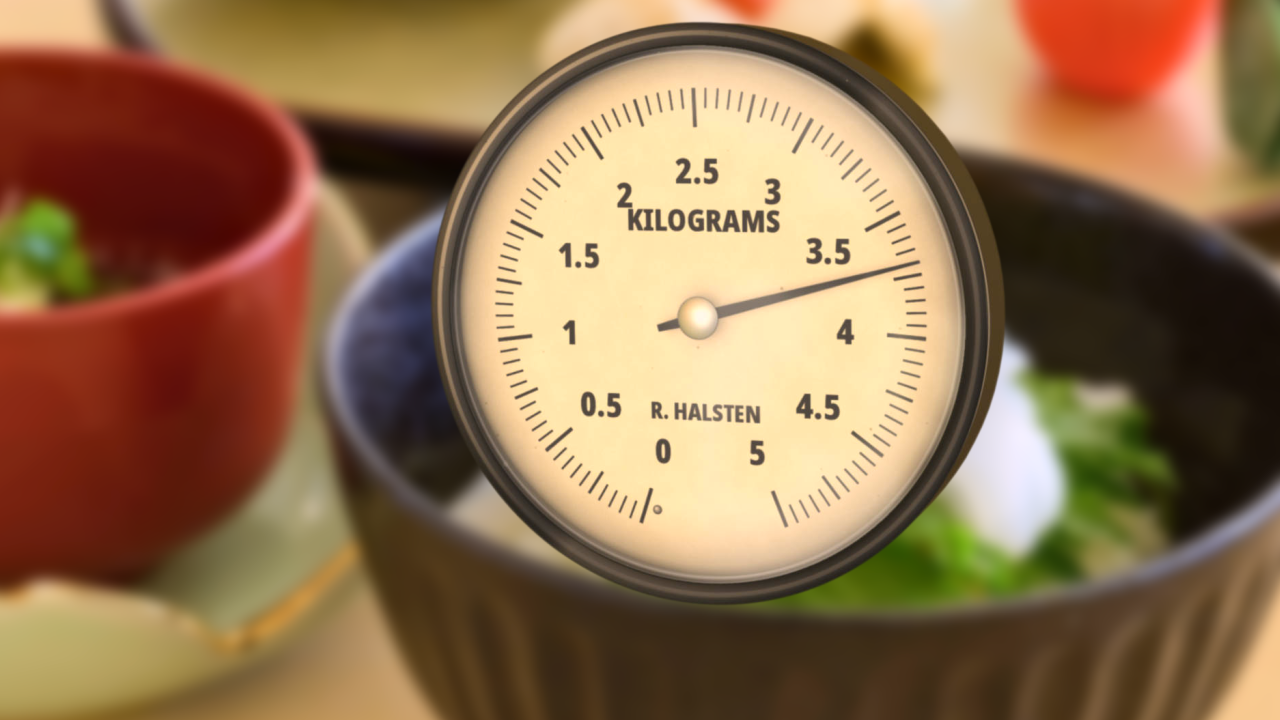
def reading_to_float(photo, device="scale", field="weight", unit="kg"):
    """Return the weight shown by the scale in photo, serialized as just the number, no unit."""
3.7
